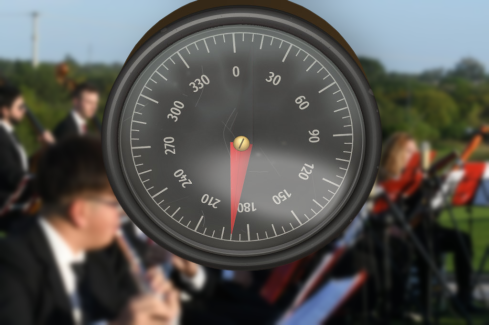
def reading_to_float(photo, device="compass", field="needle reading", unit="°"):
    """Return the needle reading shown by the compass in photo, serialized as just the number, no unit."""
190
